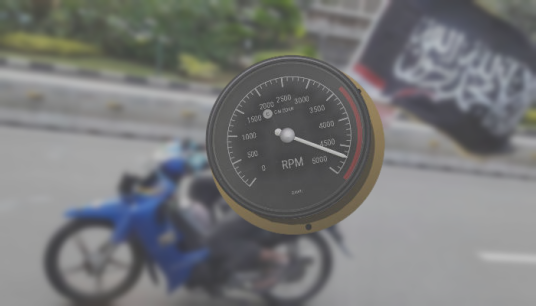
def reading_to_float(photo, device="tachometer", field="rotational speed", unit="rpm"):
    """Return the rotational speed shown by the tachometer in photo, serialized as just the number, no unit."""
4700
